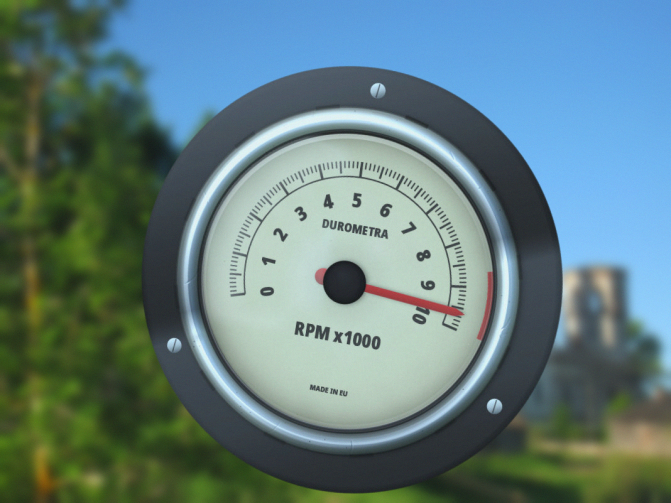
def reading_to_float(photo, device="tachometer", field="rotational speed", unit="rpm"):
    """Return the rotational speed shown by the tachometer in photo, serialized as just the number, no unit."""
9600
